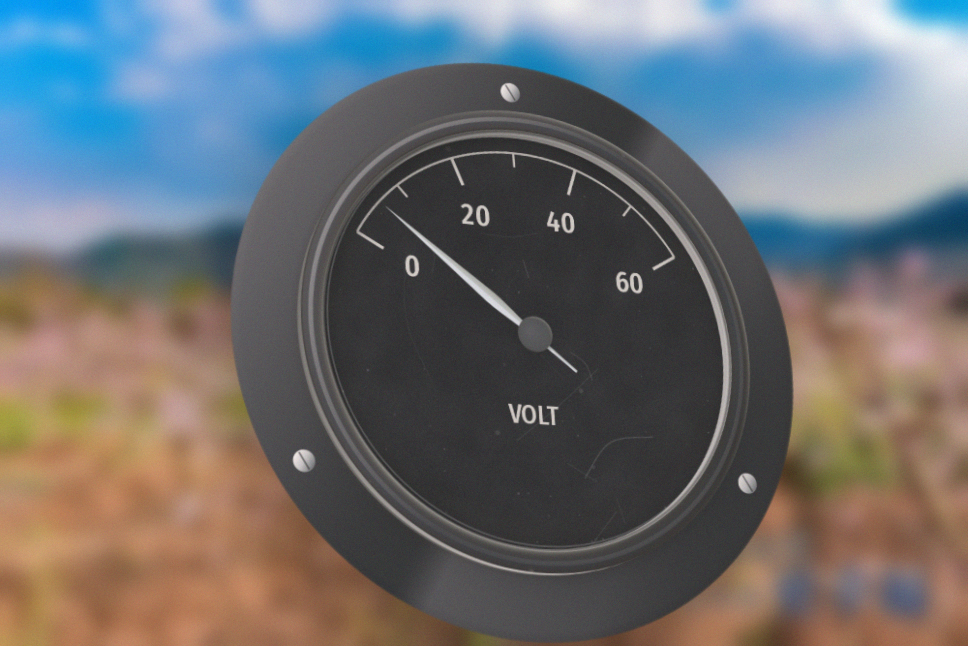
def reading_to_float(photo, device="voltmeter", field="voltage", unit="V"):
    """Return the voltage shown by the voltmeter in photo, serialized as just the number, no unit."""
5
